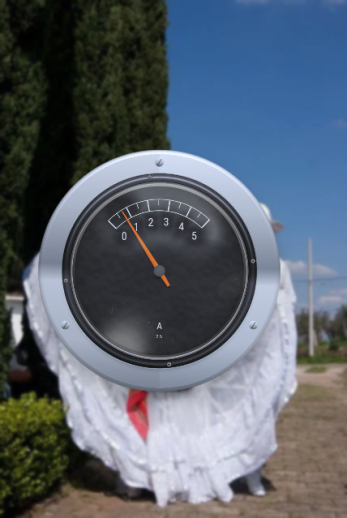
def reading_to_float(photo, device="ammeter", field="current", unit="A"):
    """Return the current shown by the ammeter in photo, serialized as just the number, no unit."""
0.75
